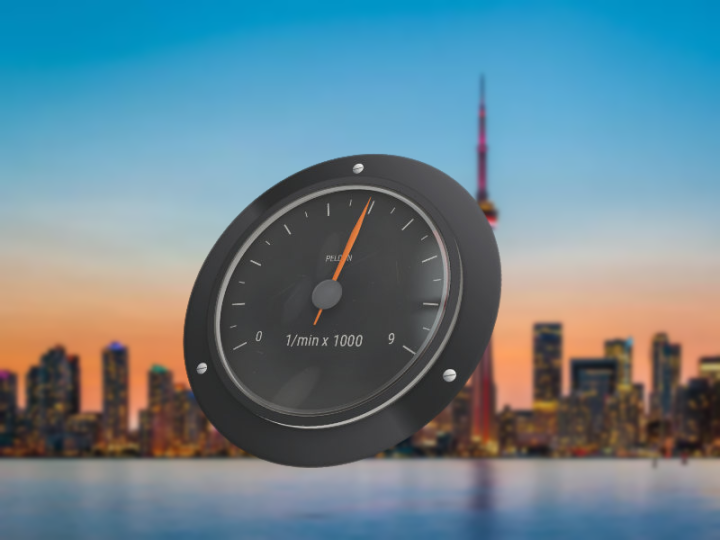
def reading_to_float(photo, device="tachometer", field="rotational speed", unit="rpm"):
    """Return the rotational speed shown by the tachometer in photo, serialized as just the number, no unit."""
5000
